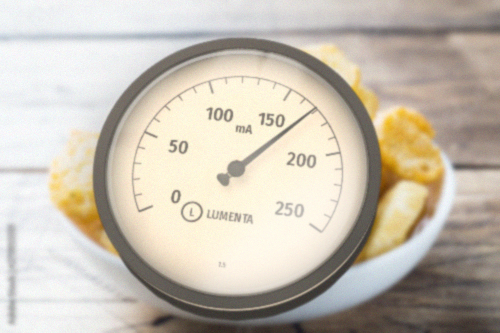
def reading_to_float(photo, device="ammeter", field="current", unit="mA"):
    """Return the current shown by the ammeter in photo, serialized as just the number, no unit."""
170
